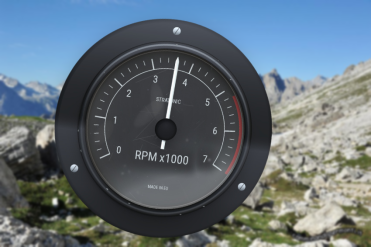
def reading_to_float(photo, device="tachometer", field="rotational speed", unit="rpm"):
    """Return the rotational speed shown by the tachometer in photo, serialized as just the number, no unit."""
3600
